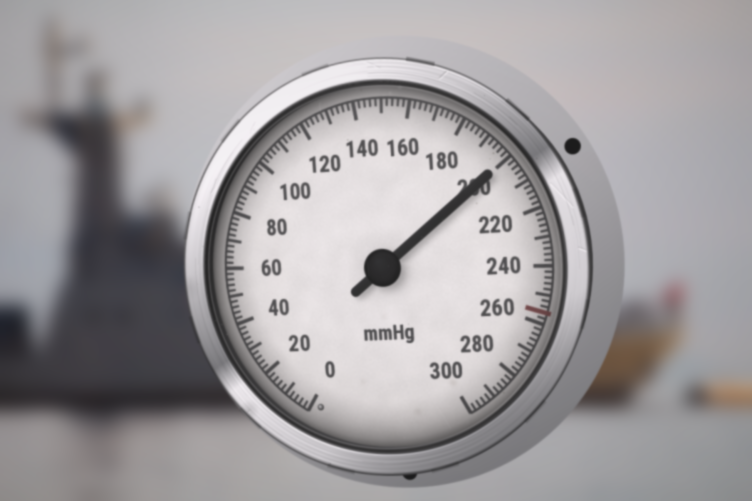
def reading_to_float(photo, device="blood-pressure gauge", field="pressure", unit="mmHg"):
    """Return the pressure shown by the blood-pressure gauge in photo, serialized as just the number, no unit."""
200
